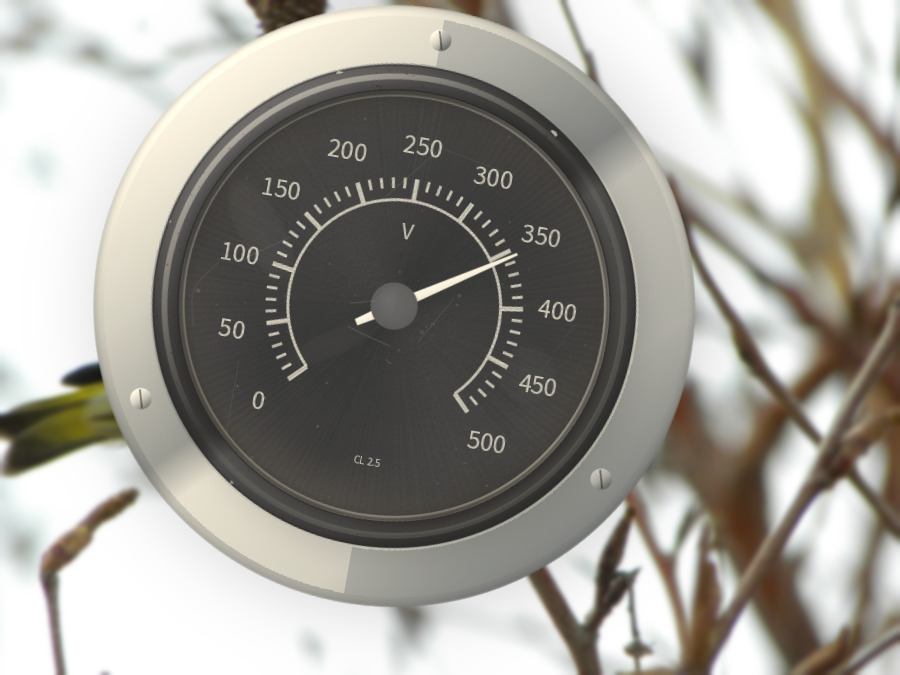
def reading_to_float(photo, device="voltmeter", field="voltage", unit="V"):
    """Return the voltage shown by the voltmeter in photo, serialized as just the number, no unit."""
355
